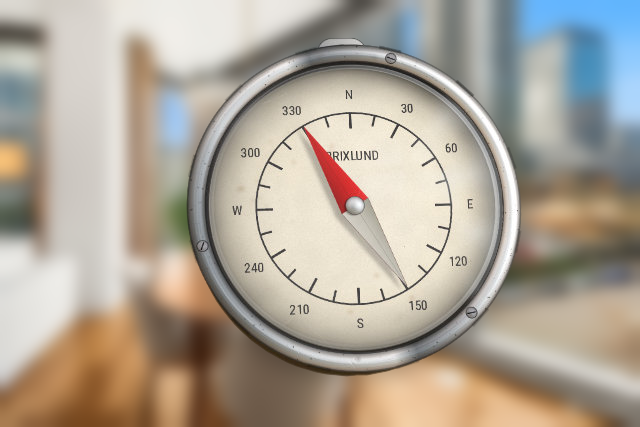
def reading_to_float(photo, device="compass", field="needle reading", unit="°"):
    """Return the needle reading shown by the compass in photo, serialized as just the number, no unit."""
330
